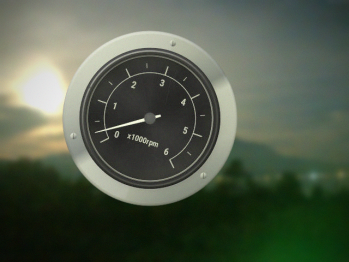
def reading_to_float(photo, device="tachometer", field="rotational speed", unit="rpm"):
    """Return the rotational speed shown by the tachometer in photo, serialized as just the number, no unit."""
250
